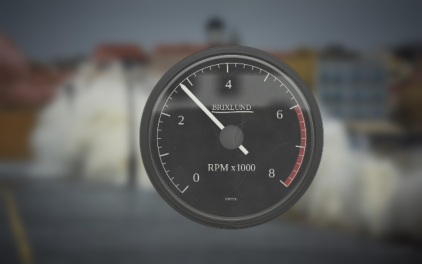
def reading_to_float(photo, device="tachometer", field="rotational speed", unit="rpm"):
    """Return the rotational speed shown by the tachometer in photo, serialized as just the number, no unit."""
2800
